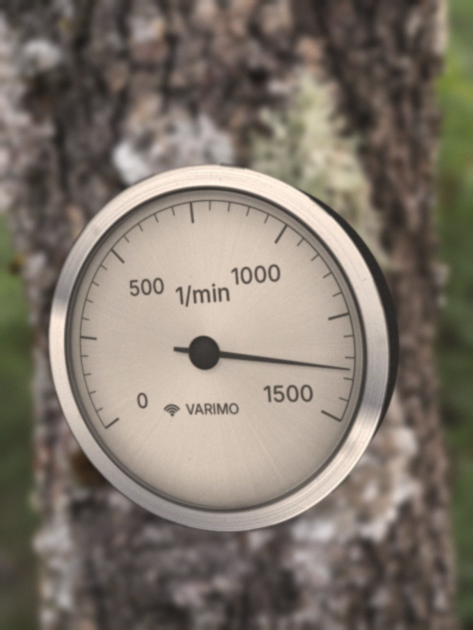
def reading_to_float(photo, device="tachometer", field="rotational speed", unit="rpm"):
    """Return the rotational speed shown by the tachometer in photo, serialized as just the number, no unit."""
1375
